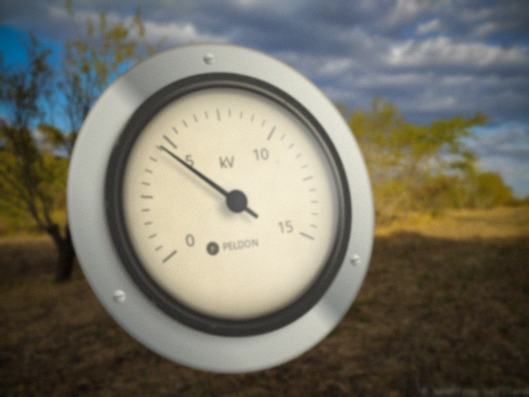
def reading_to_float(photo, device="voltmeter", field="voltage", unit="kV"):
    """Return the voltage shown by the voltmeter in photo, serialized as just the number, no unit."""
4.5
